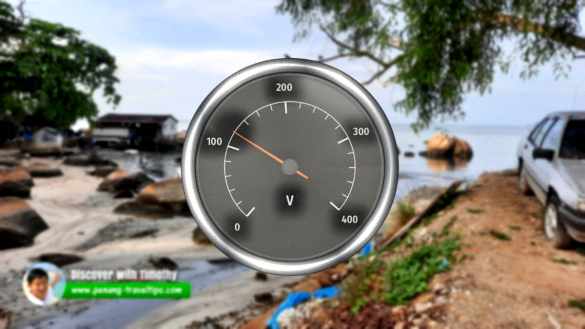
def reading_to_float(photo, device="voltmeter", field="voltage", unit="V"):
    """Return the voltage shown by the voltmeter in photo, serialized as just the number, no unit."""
120
